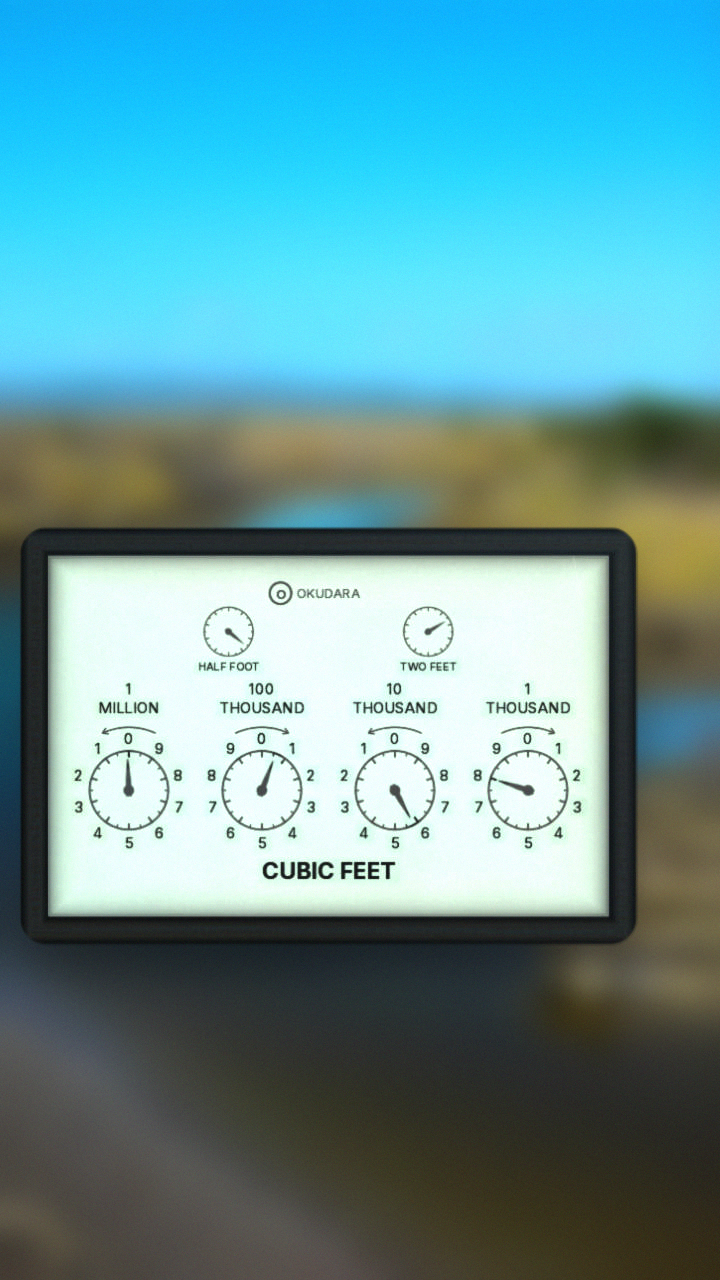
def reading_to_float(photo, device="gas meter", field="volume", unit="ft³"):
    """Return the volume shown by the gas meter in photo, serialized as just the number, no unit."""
5800
